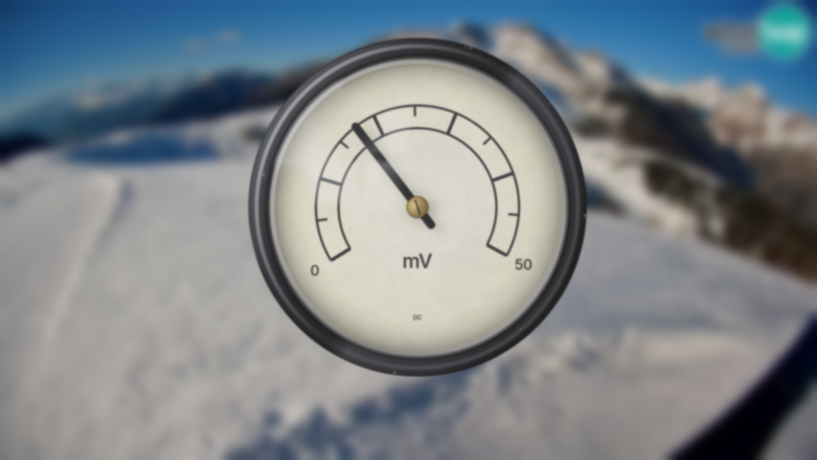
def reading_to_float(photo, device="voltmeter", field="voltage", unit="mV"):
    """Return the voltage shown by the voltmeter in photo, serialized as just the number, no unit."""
17.5
